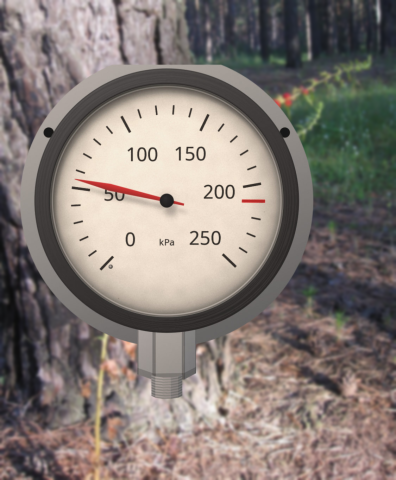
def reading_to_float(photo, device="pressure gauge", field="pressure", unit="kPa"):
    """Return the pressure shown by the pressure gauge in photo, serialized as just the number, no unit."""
55
